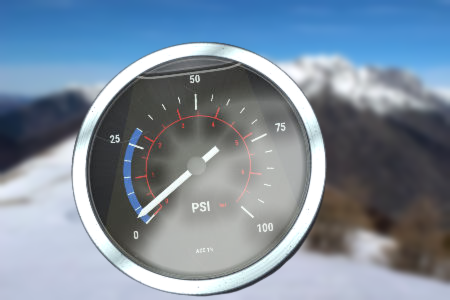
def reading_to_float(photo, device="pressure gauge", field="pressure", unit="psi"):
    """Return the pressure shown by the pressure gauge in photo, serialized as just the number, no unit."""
2.5
